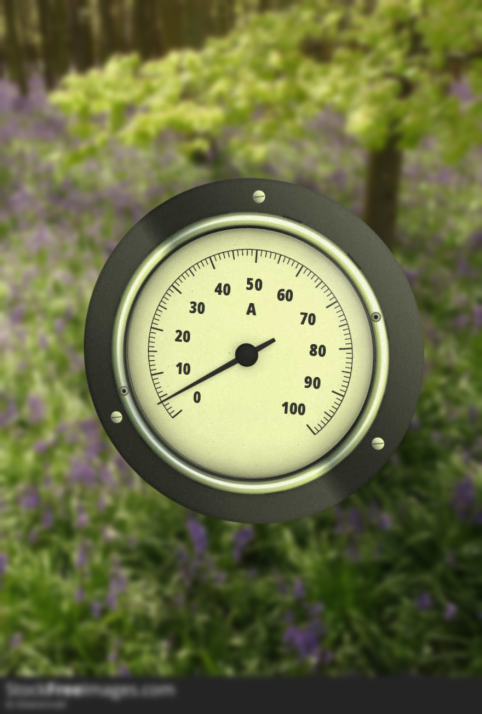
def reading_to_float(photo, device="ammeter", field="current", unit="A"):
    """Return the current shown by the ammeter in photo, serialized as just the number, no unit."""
4
